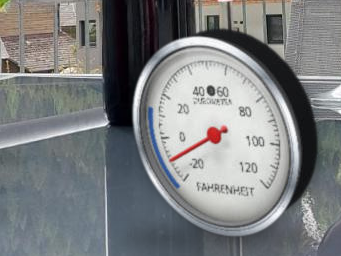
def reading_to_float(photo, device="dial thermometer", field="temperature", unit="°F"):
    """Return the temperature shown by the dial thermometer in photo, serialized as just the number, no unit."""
-10
